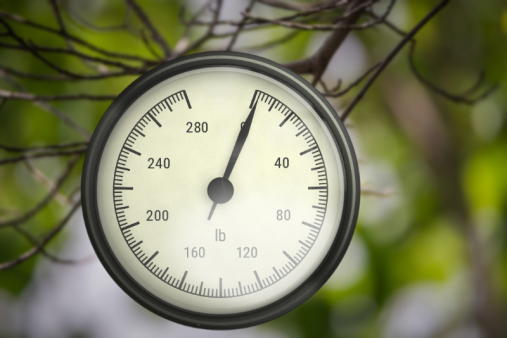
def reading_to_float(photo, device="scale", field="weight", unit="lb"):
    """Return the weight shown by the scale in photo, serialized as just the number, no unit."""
2
